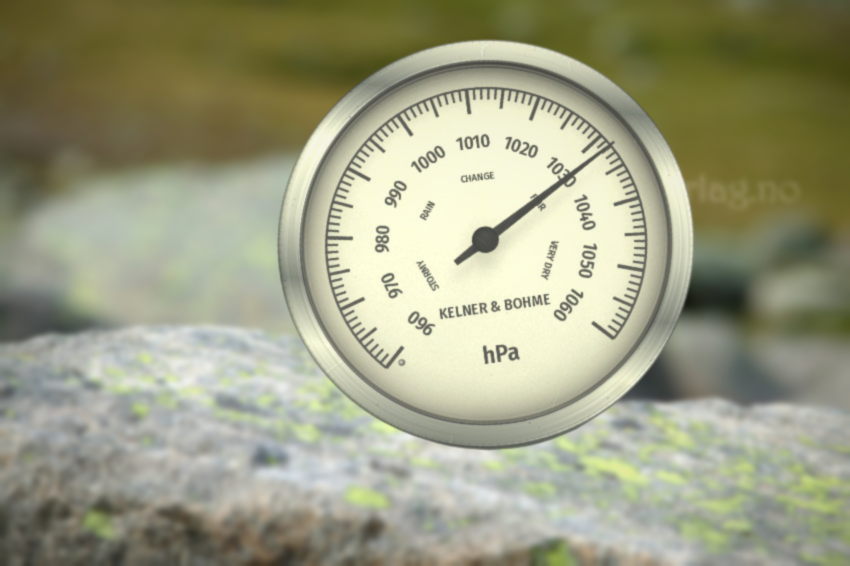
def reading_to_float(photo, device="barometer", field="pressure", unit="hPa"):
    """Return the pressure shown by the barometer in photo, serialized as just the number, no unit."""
1032
